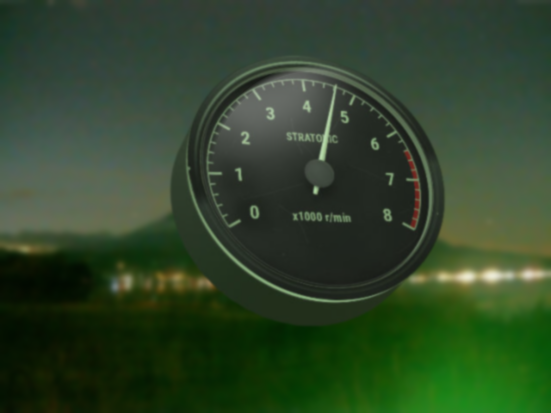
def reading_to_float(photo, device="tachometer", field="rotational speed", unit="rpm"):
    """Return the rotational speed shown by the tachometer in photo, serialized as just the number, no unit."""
4600
